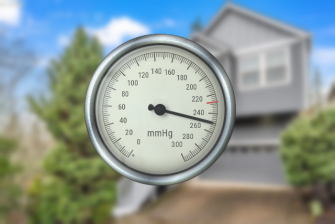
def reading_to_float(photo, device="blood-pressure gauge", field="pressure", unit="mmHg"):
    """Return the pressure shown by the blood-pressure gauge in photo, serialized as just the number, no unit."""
250
